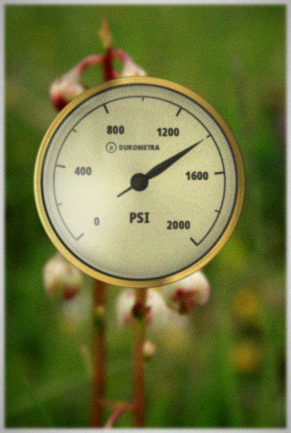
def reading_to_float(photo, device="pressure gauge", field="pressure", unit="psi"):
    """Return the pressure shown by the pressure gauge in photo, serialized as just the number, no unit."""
1400
